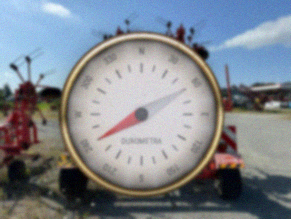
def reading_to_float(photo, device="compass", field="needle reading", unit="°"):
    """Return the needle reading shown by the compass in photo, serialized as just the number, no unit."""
240
